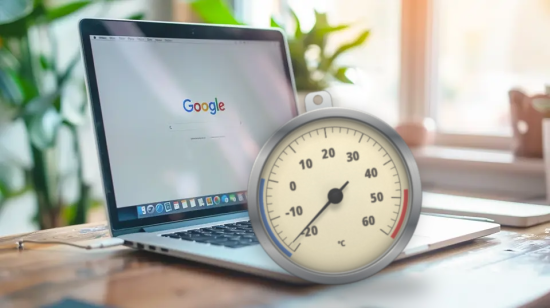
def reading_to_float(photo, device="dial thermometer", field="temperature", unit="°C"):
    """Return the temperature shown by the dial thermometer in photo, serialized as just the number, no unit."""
-18
